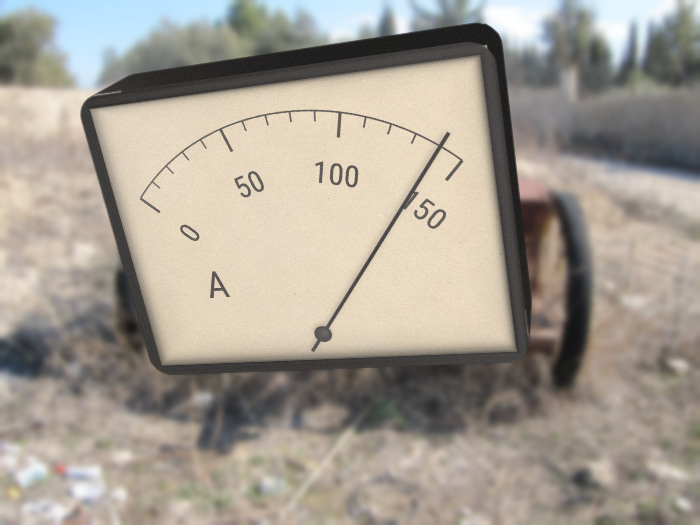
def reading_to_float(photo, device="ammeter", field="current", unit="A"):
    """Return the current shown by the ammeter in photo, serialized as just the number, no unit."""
140
